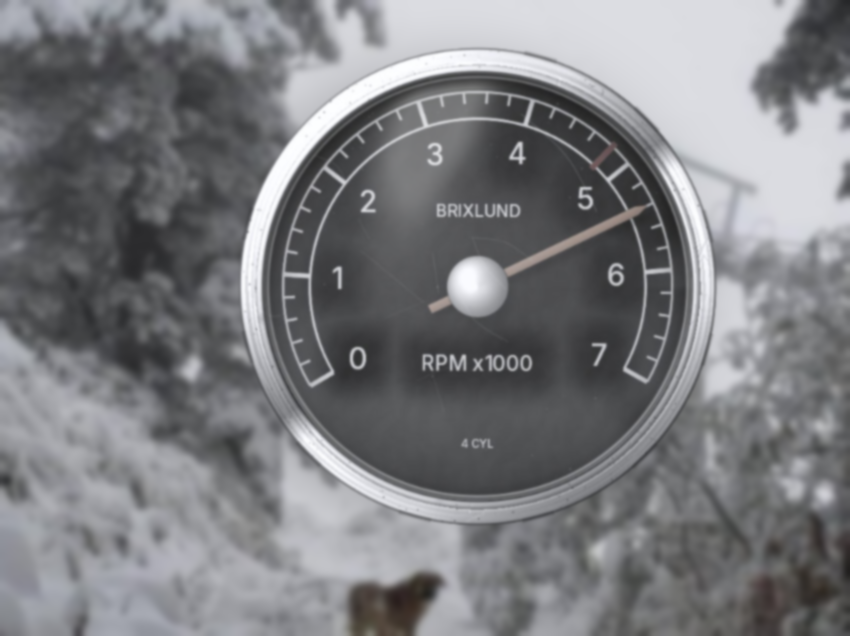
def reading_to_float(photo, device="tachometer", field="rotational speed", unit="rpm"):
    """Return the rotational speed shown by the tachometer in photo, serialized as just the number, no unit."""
5400
